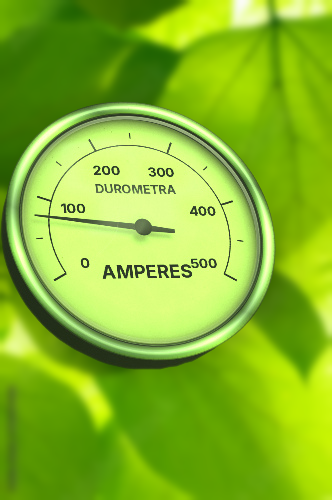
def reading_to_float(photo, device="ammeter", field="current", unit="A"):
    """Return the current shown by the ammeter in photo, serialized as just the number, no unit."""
75
